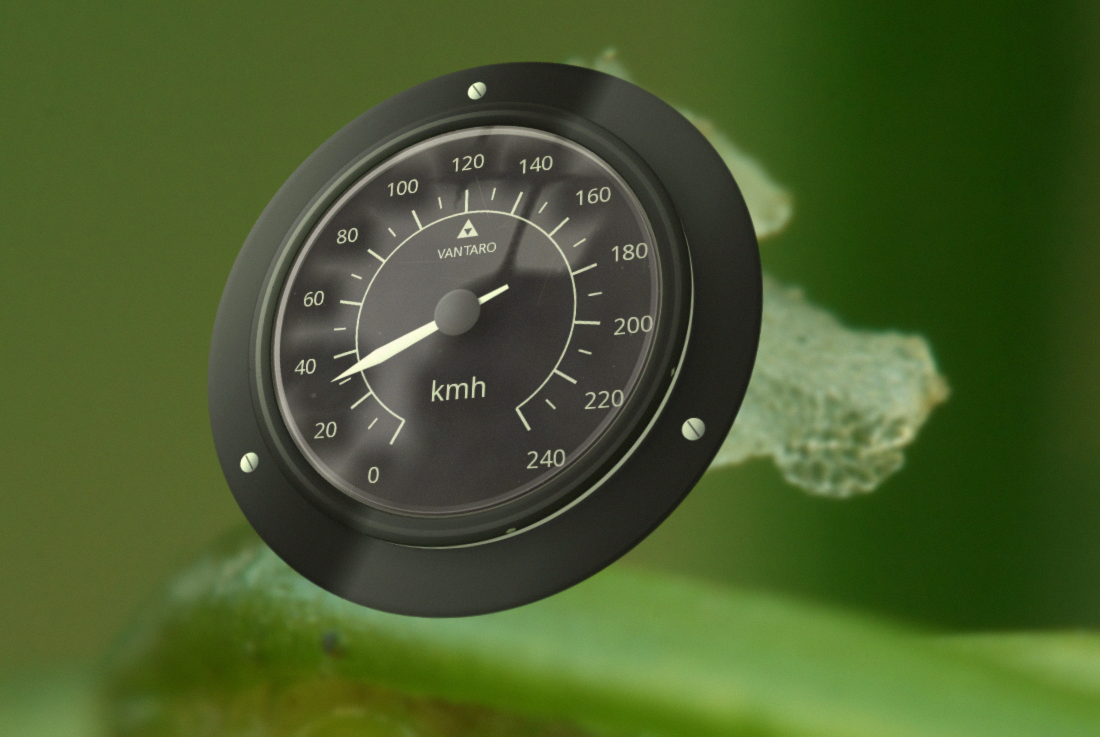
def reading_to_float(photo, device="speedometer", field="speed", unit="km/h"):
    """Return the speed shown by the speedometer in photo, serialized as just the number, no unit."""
30
